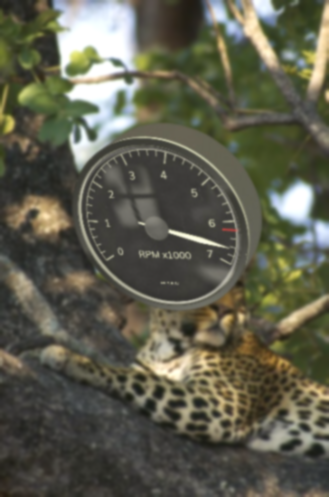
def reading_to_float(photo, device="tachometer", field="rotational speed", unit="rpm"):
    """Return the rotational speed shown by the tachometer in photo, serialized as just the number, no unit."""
6600
